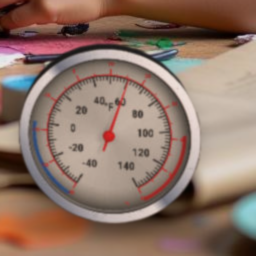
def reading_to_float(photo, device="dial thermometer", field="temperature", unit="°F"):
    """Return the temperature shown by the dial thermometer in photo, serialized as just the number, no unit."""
60
